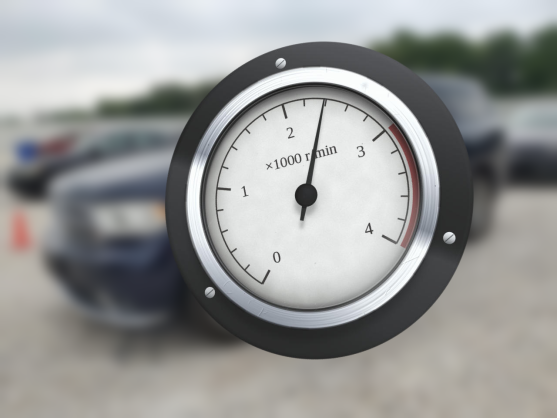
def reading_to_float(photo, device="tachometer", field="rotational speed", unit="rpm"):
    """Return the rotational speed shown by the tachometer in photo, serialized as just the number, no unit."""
2400
